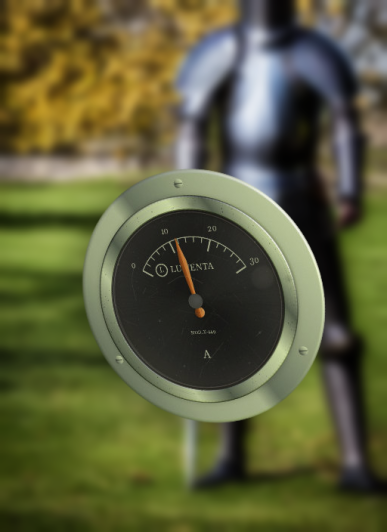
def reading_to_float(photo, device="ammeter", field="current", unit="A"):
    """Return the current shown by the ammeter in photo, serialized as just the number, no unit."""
12
